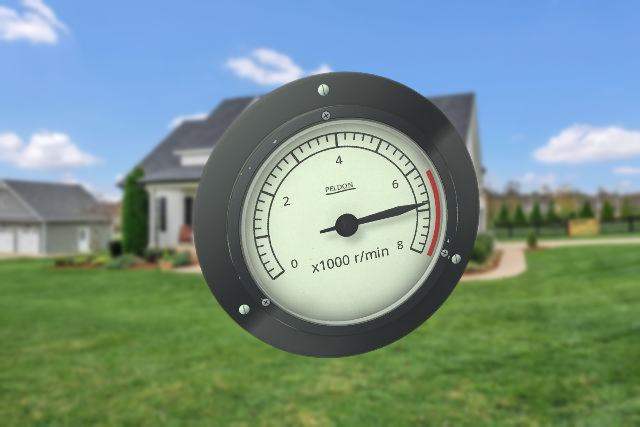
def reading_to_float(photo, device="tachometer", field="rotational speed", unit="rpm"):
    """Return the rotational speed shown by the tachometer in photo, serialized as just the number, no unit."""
6800
